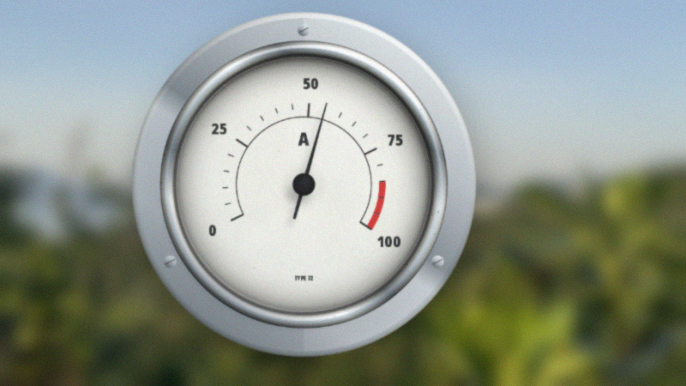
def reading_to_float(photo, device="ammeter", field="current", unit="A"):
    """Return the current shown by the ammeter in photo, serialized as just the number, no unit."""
55
